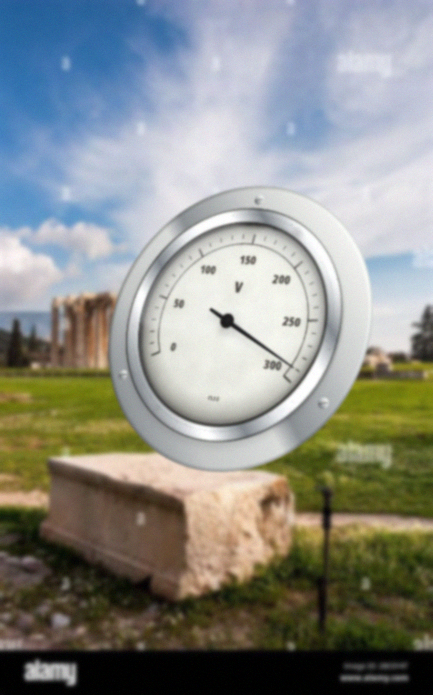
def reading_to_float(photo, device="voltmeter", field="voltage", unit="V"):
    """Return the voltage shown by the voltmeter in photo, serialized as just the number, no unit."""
290
